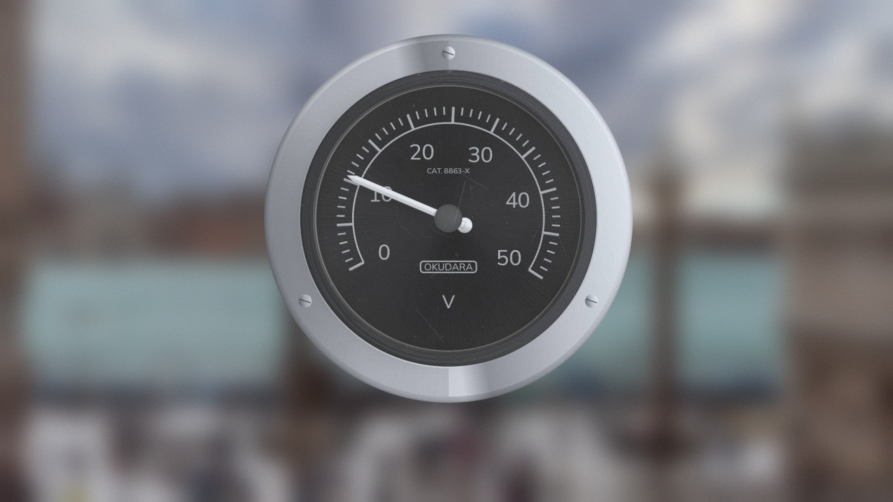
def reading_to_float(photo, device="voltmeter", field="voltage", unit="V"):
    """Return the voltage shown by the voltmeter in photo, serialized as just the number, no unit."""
10.5
